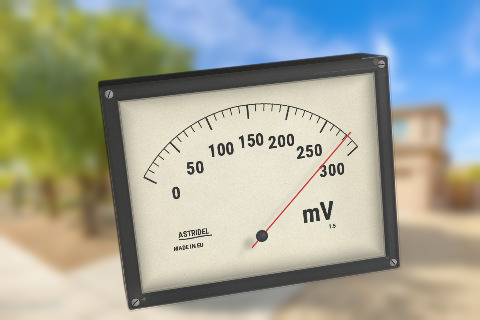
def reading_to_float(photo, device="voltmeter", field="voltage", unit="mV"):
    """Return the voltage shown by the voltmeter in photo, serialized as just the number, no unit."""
280
